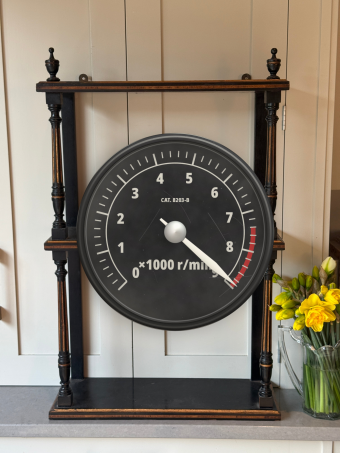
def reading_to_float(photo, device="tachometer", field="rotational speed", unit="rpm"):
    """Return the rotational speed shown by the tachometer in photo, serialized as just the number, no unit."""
8900
